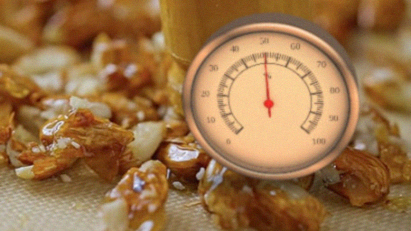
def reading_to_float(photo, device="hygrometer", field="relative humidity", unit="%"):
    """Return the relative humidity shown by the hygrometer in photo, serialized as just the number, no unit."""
50
